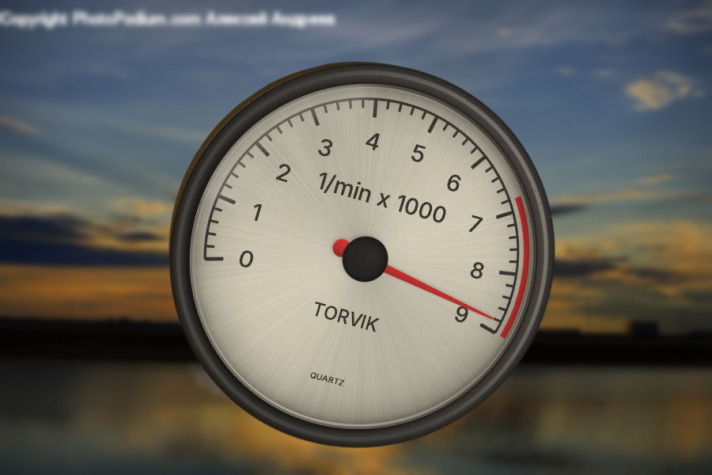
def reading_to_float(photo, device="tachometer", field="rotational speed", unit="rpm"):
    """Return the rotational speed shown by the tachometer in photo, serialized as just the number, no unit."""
8800
